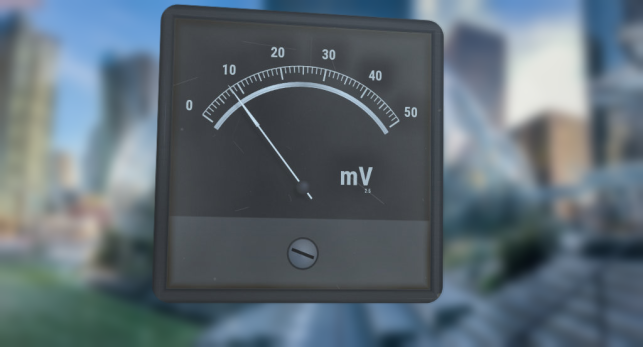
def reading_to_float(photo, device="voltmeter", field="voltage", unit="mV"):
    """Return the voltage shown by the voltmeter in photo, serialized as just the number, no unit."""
8
